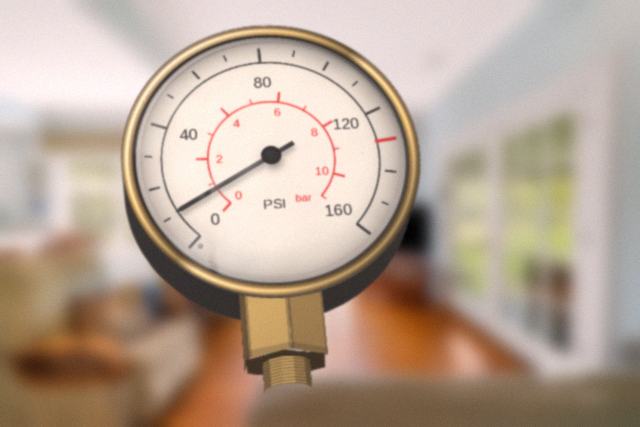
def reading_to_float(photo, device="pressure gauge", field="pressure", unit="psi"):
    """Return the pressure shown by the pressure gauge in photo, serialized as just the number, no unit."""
10
